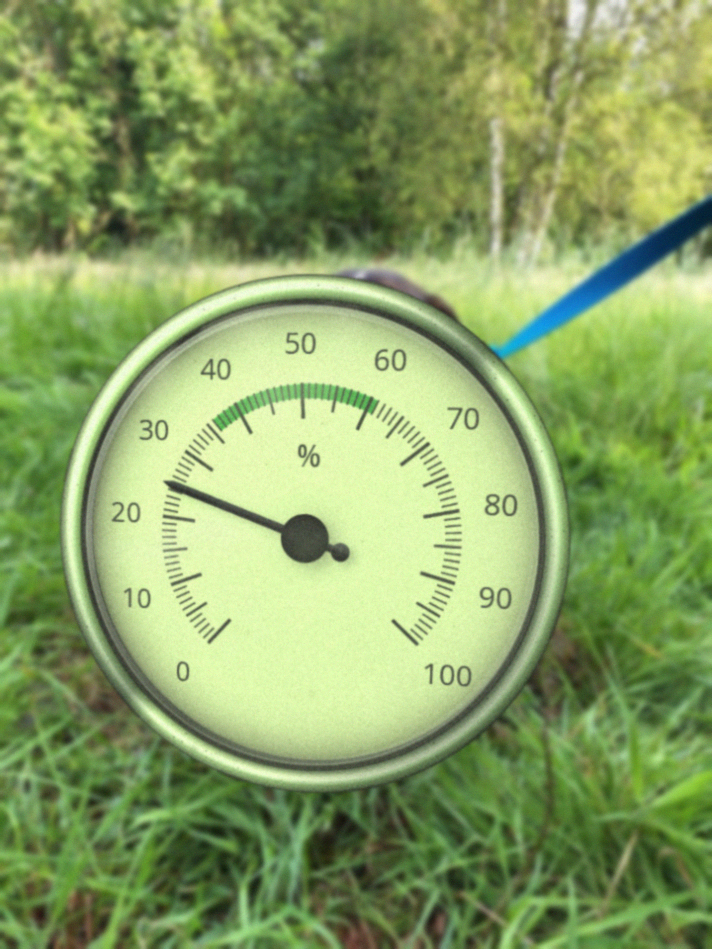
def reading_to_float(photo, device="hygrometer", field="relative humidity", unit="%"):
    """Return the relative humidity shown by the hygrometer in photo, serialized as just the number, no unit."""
25
